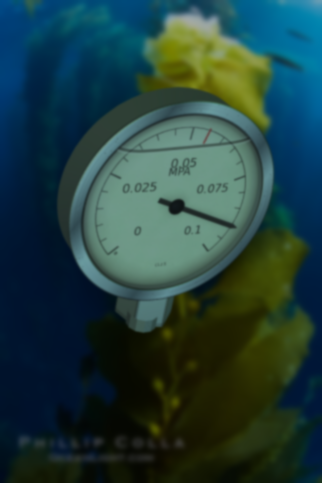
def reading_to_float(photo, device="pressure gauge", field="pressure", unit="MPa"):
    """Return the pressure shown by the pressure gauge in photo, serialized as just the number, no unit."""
0.09
